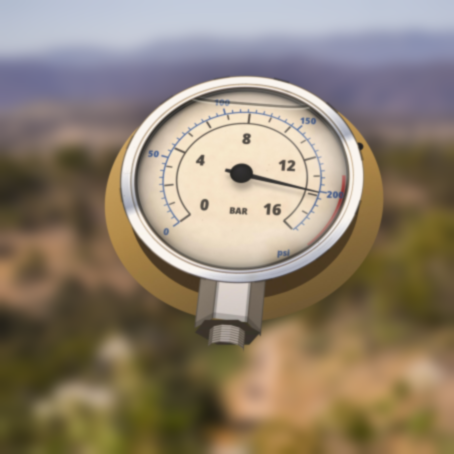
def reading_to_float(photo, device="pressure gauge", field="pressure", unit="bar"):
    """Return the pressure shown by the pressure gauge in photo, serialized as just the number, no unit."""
14
